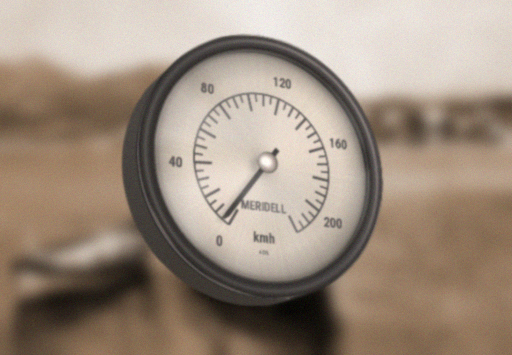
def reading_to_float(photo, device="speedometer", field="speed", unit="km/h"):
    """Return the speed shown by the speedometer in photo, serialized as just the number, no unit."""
5
